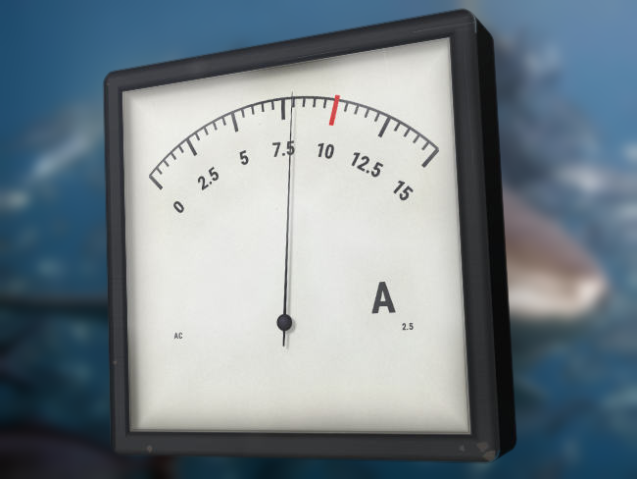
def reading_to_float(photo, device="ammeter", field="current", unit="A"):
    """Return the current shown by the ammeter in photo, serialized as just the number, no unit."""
8
